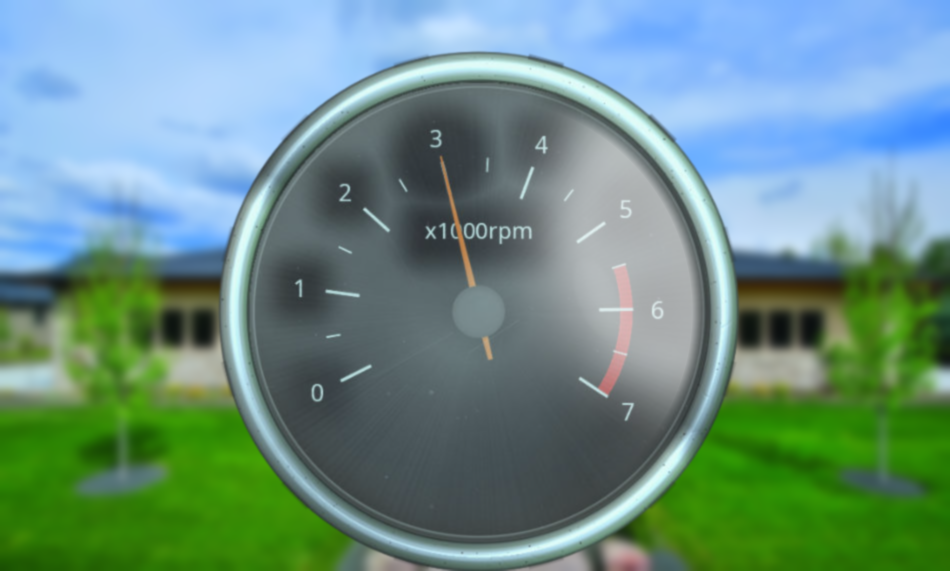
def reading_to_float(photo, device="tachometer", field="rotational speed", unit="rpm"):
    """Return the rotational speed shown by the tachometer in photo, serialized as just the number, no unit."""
3000
